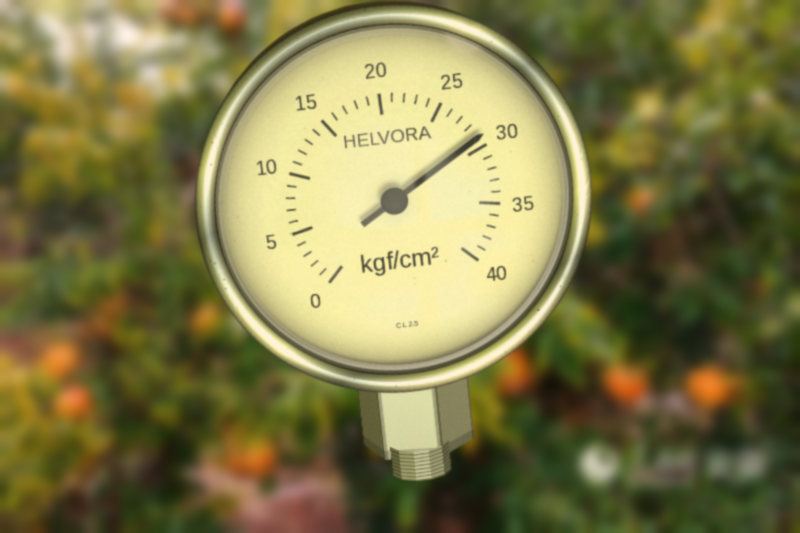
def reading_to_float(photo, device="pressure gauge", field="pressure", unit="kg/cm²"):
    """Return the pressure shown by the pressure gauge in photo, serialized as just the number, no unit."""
29
